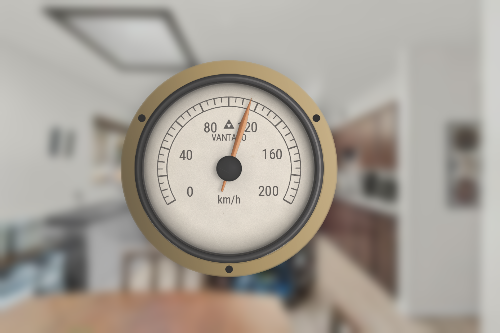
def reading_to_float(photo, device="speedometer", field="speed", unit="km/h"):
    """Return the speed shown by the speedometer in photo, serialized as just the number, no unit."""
115
